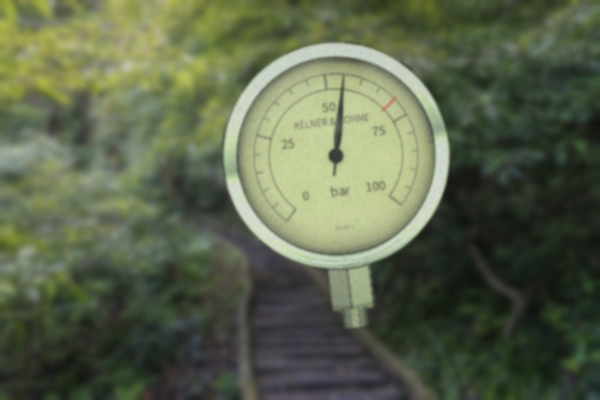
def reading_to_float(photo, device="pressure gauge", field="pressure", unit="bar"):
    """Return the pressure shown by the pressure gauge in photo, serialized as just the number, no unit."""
55
